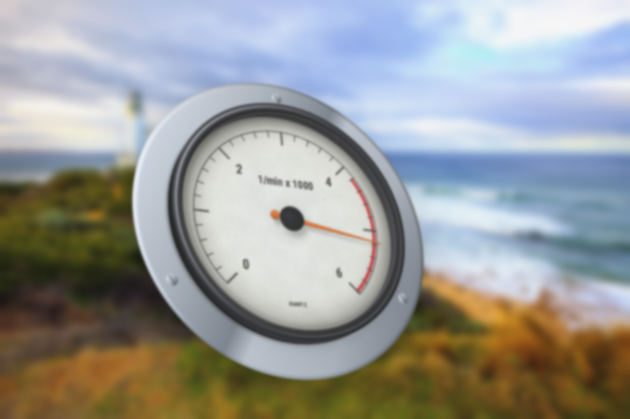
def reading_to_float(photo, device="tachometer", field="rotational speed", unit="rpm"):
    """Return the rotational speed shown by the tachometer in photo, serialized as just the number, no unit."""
5200
